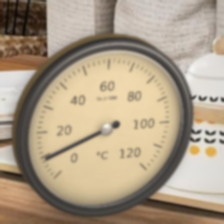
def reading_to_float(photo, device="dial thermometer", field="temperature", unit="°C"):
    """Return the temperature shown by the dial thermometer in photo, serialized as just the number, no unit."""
10
